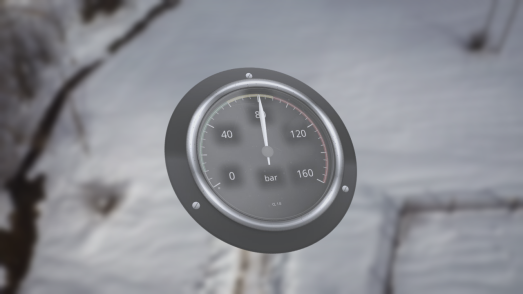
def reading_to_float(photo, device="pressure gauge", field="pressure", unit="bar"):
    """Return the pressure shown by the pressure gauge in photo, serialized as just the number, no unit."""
80
